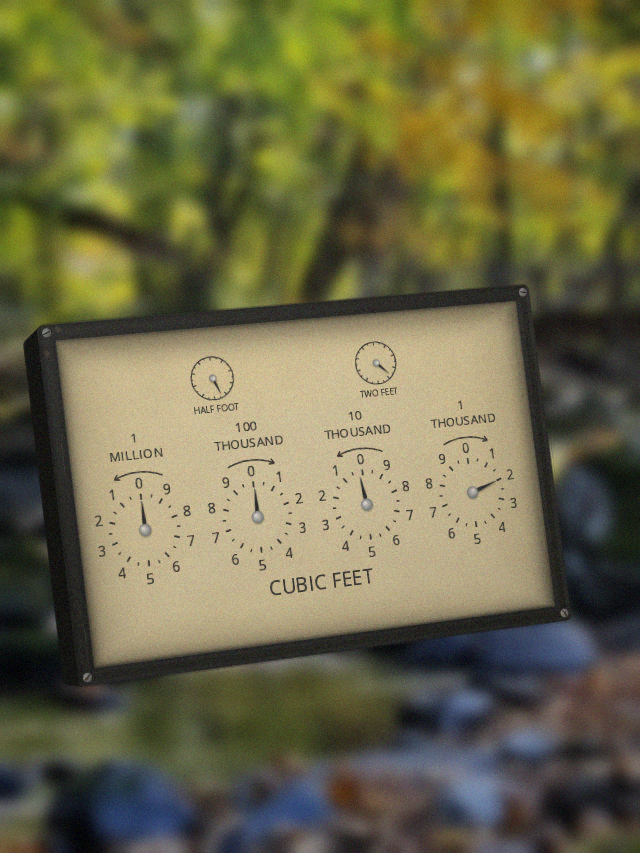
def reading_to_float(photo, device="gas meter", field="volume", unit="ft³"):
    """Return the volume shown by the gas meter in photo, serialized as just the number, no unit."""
200
